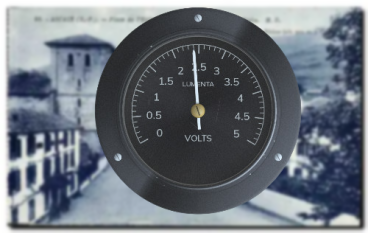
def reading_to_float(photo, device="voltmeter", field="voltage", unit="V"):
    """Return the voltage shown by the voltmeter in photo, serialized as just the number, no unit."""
2.4
